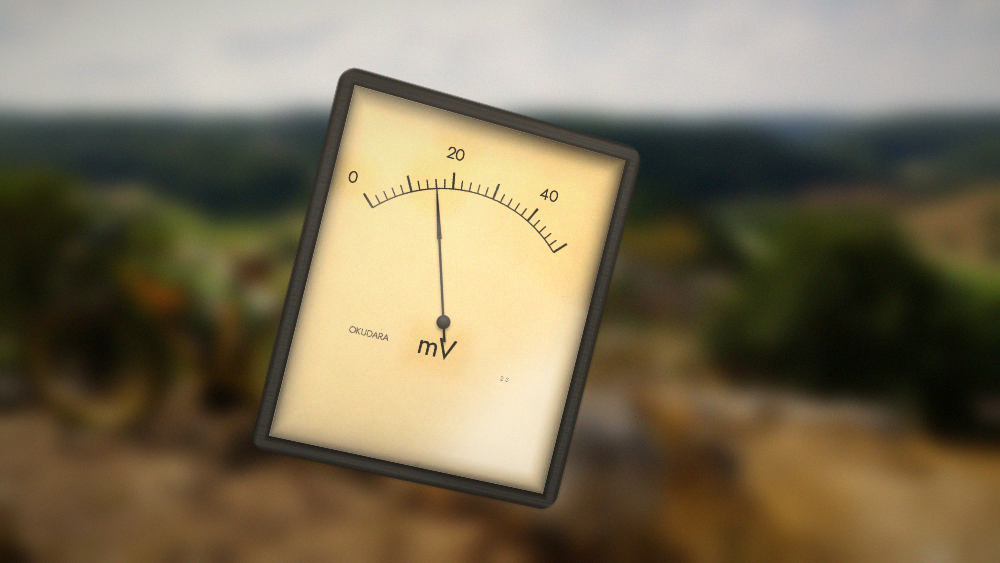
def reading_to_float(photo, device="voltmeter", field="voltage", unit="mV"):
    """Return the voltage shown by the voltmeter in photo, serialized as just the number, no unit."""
16
